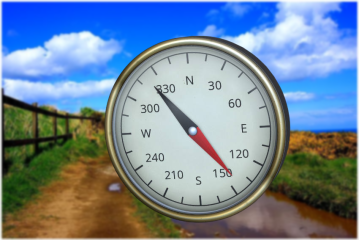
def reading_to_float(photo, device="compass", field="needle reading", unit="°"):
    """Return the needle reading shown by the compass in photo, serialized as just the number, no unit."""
142.5
